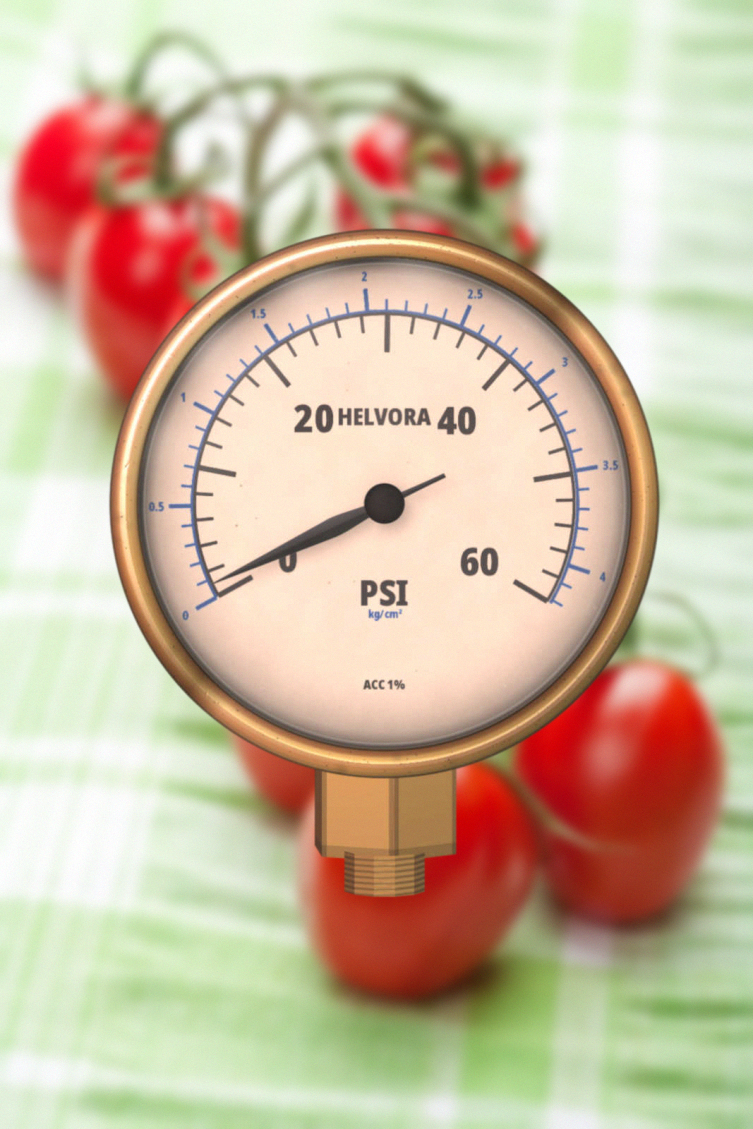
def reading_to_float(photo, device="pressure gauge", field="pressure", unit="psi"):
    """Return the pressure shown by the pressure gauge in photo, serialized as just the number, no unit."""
1
